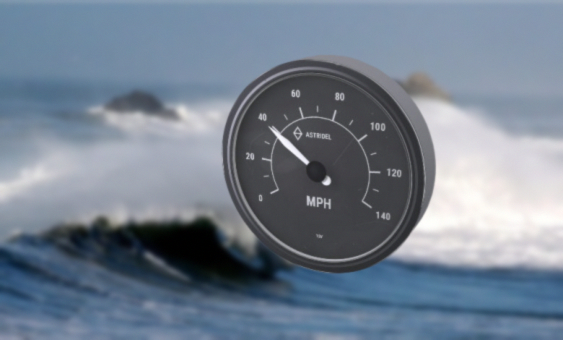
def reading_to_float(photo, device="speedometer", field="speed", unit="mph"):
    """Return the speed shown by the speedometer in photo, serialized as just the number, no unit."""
40
